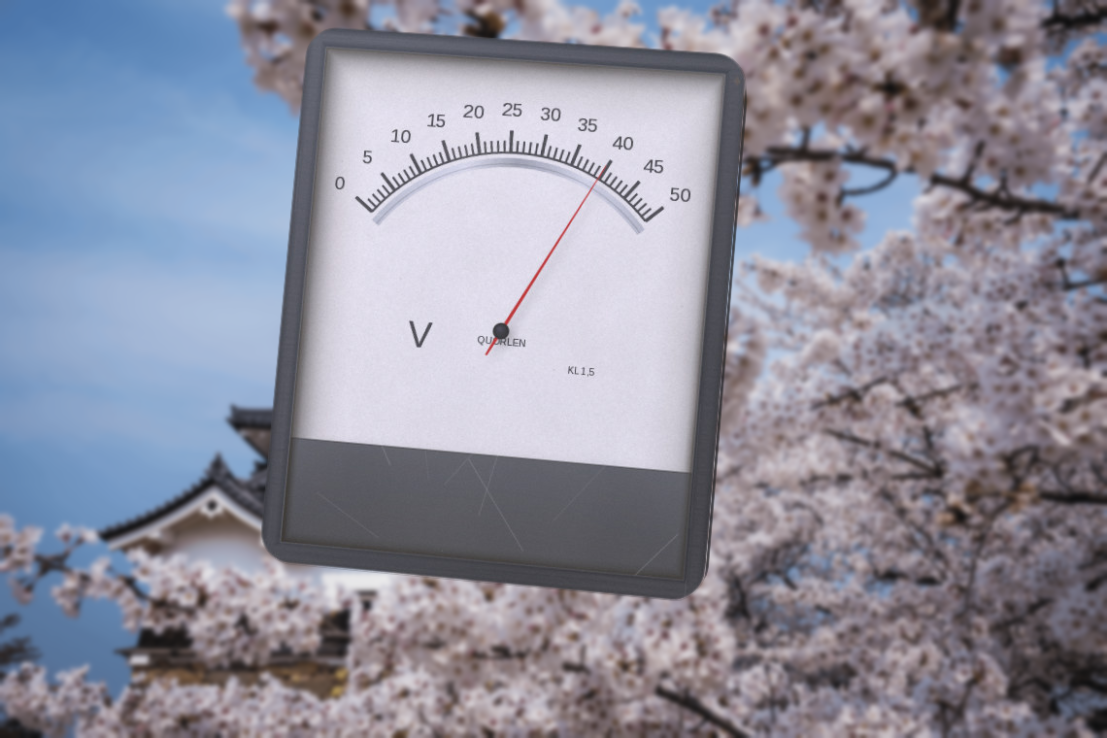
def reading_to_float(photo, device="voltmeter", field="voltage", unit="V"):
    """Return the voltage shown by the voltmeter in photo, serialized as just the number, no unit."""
40
